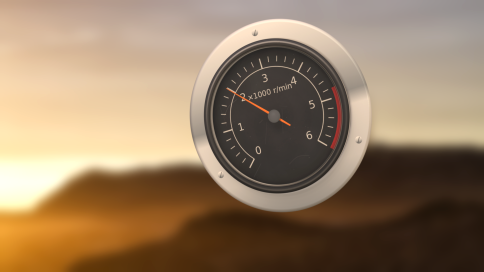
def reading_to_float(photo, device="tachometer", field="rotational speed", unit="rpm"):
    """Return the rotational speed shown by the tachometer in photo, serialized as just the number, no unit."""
2000
